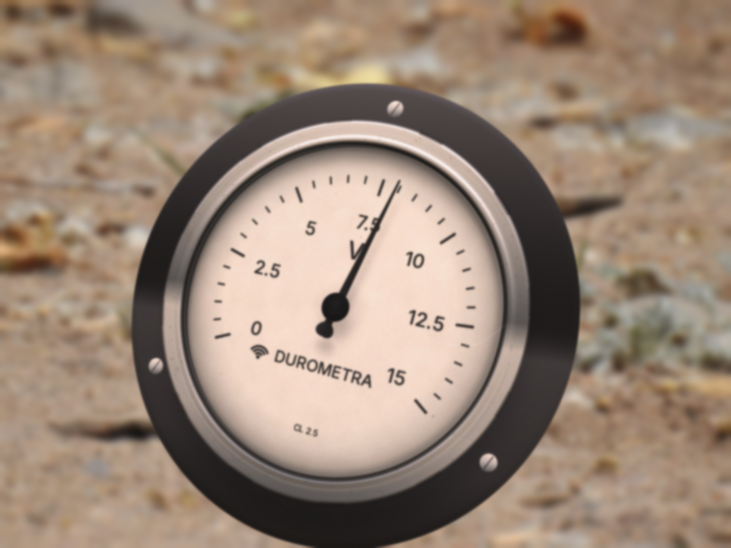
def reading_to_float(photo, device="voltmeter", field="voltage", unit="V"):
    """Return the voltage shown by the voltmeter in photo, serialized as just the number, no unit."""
8
